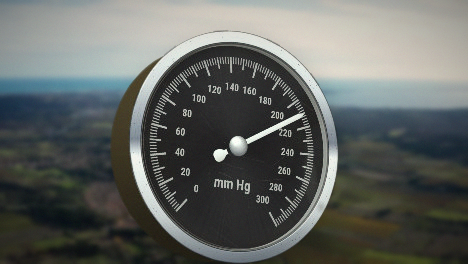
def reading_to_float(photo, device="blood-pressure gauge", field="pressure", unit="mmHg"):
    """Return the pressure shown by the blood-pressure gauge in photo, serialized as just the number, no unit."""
210
